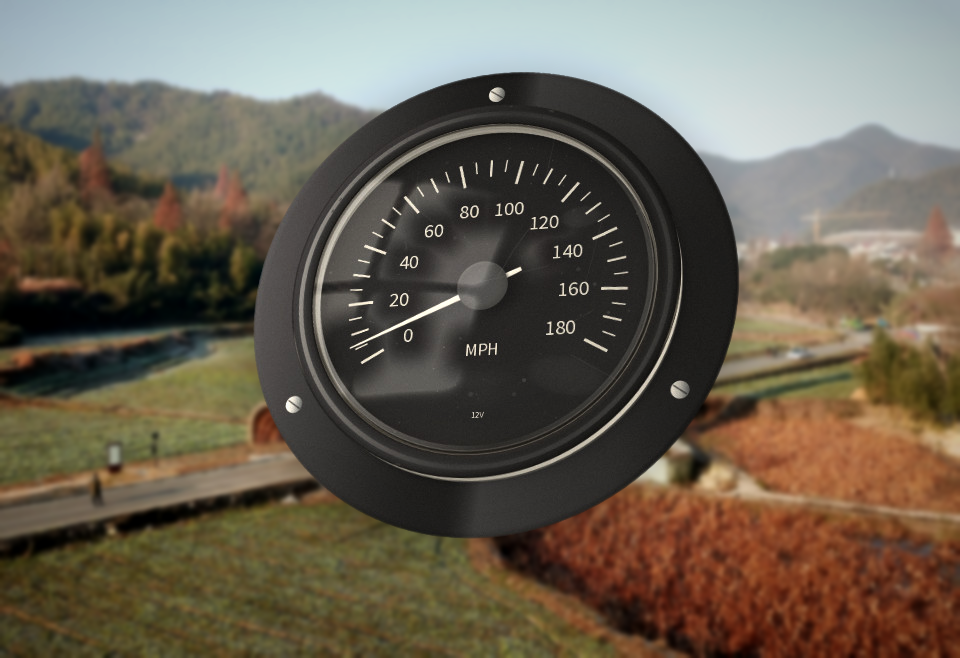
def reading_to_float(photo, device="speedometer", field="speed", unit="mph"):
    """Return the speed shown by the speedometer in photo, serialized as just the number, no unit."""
5
